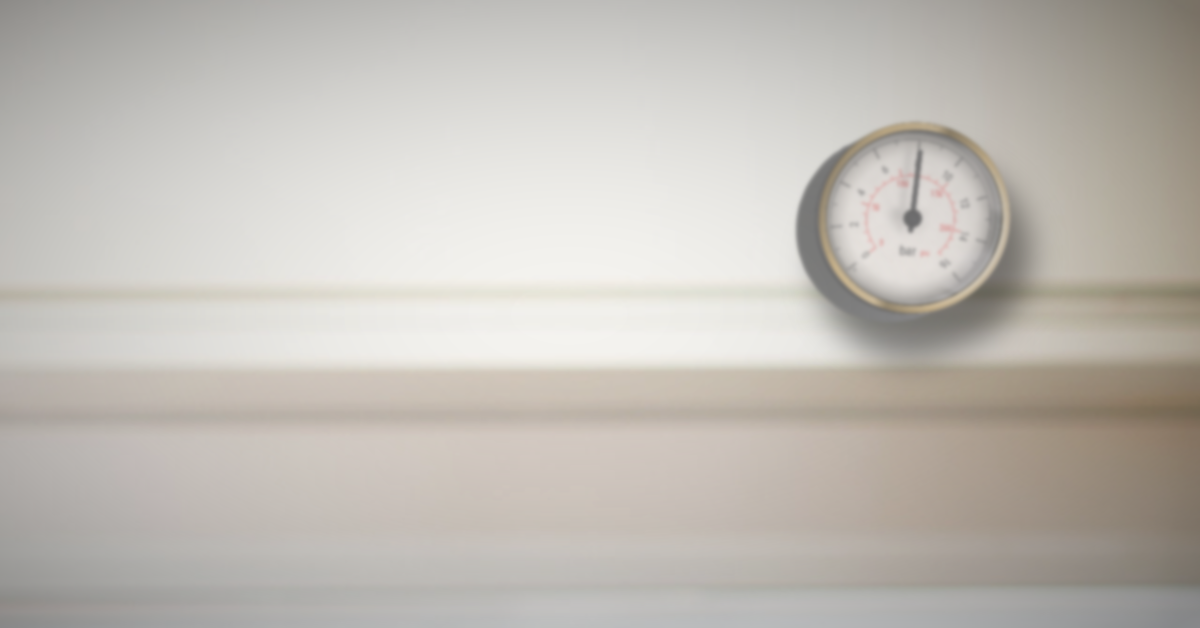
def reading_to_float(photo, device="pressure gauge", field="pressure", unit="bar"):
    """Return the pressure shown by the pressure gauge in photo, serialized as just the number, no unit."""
8
